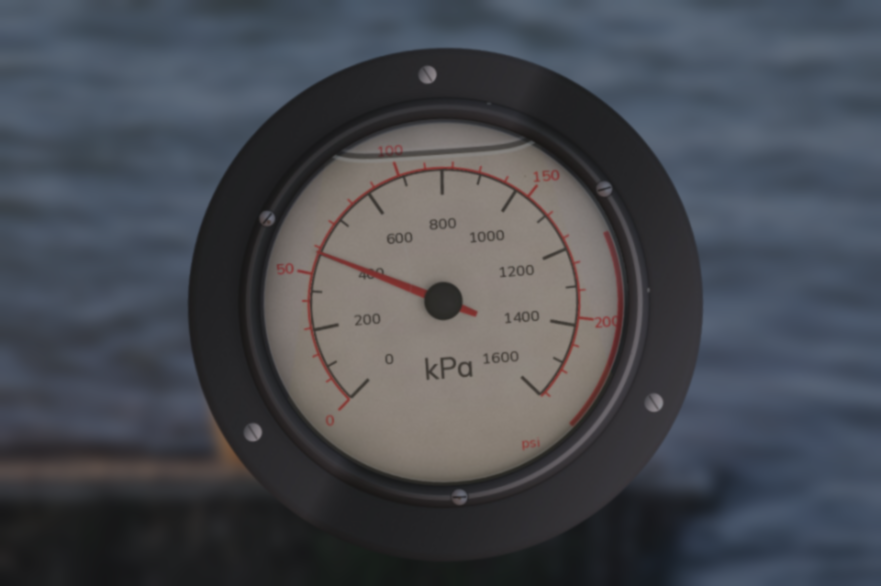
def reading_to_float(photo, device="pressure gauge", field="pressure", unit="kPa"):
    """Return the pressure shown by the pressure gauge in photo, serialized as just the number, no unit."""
400
